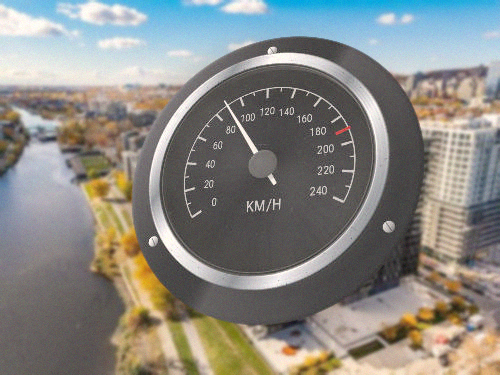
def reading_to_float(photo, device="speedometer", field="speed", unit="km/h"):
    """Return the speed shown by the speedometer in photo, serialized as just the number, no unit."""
90
